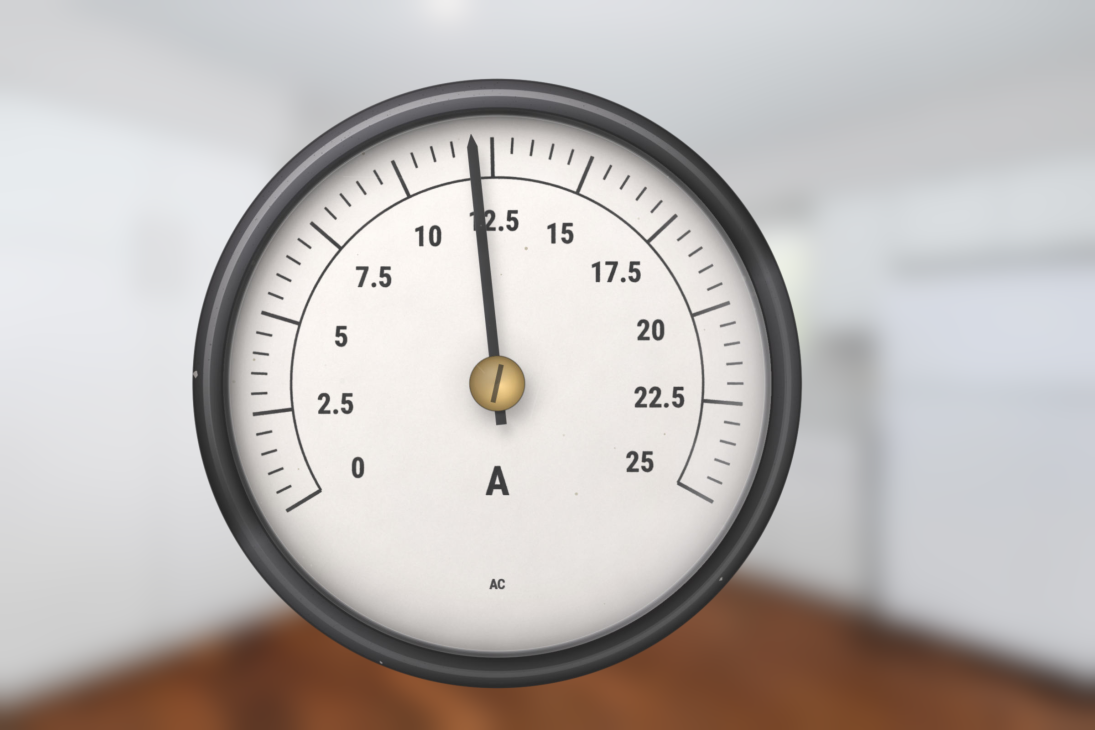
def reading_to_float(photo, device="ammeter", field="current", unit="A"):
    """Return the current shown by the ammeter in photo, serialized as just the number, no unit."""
12
